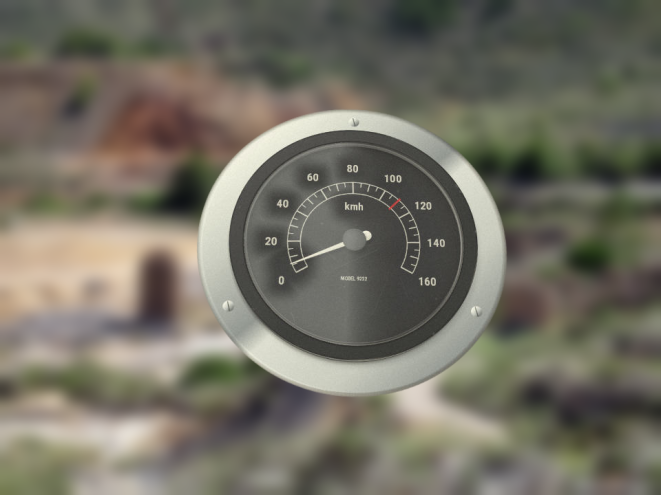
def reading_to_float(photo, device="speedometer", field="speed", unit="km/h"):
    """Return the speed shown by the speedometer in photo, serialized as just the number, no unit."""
5
